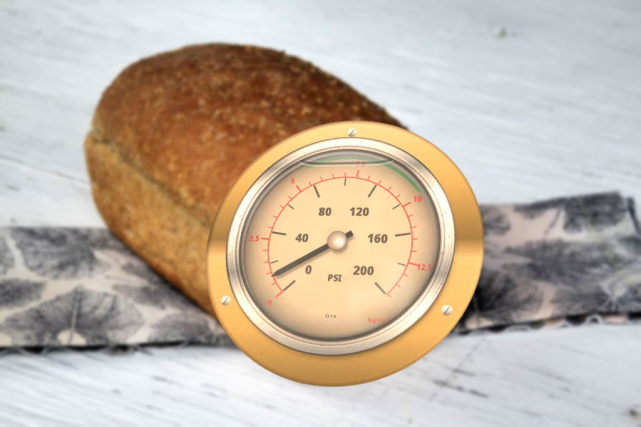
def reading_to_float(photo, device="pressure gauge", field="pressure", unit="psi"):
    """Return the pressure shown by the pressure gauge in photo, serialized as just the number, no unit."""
10
